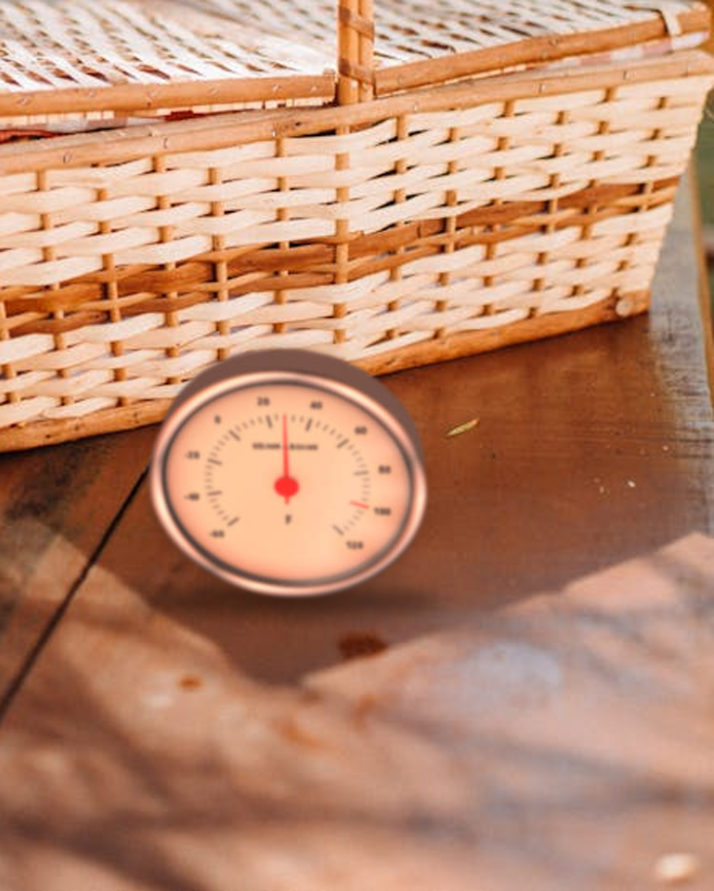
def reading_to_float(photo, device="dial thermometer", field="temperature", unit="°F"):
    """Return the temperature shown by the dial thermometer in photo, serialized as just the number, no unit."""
28
